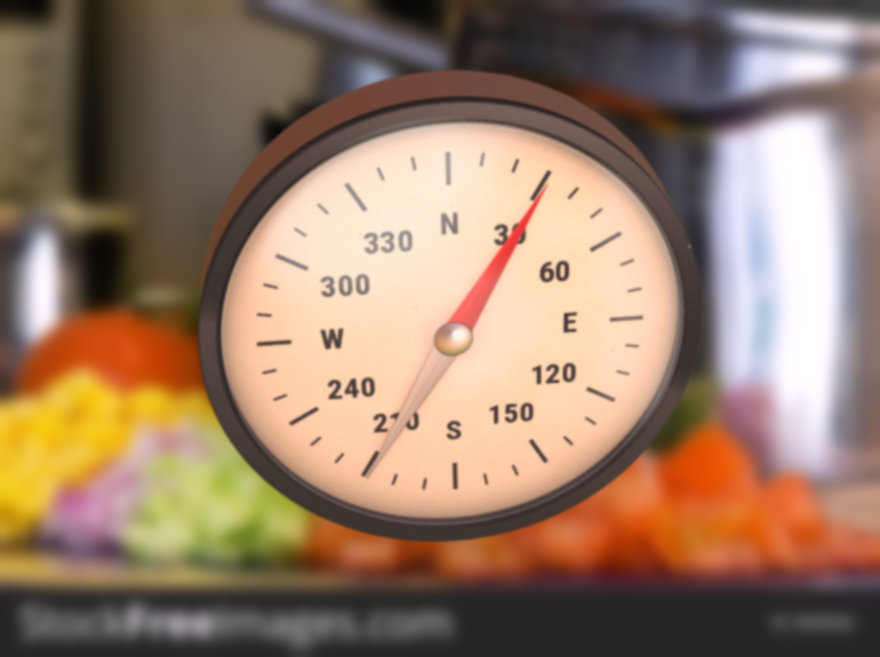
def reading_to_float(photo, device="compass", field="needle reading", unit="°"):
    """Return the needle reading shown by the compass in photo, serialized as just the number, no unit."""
30
